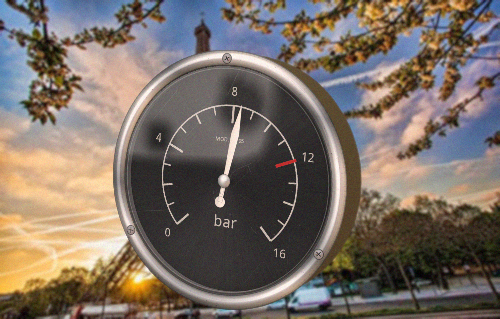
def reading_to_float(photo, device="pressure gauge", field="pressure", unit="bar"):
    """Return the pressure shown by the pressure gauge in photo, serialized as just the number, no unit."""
8.5
